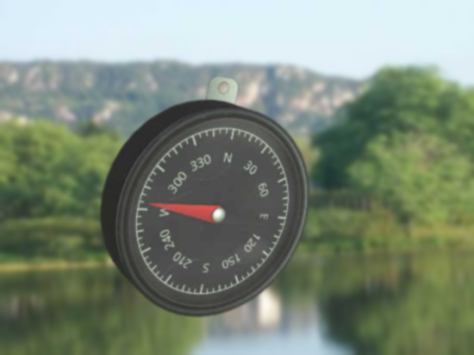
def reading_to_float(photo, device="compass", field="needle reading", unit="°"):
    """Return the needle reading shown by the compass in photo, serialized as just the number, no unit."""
275
